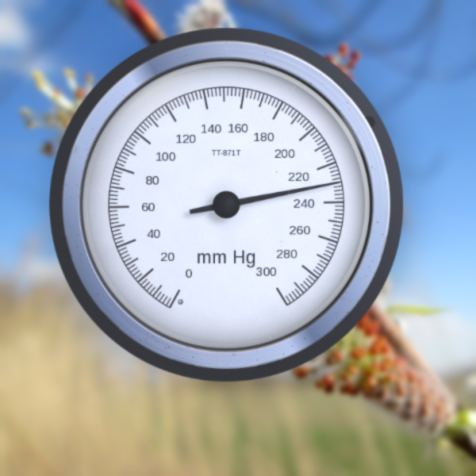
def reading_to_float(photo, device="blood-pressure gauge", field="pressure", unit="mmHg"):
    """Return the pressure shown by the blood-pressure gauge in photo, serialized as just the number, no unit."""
230
